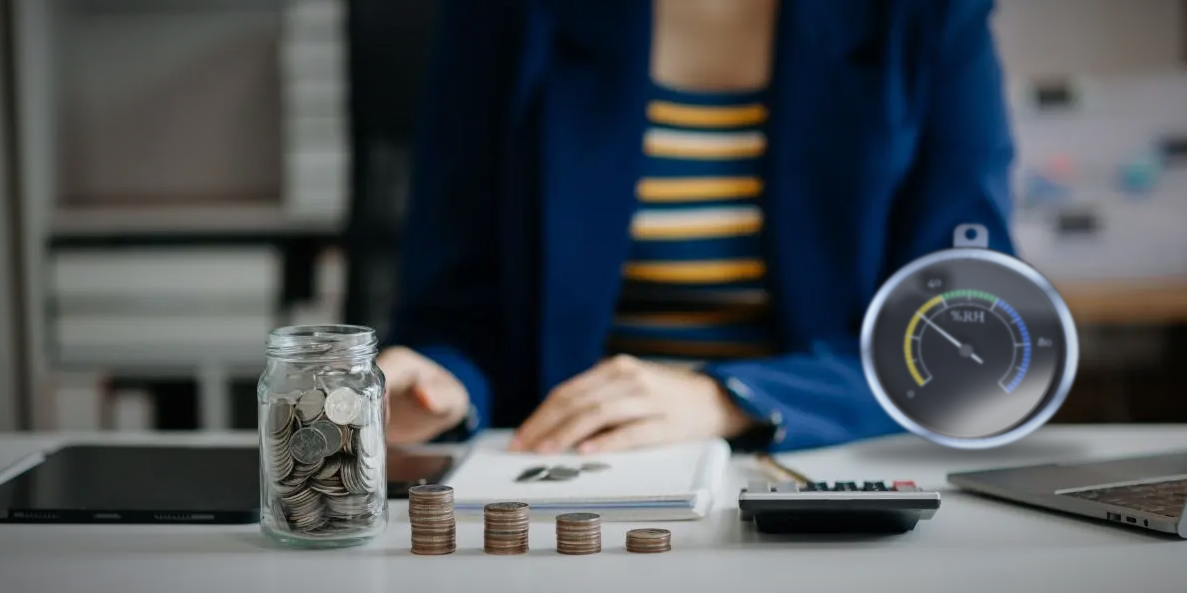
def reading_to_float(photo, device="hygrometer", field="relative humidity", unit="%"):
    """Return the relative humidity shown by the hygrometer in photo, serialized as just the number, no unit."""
30
